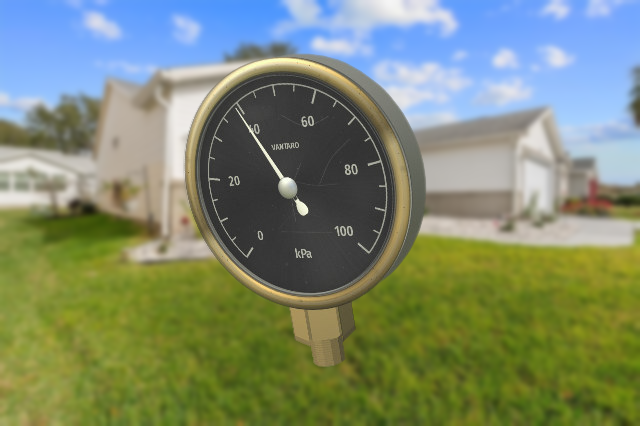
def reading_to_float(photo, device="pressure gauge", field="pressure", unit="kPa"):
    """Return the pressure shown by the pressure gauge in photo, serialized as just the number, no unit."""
40
